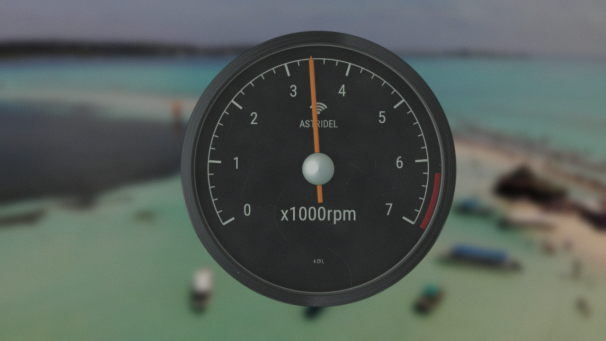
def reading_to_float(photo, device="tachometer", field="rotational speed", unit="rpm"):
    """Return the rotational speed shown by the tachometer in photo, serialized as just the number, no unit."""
3400
